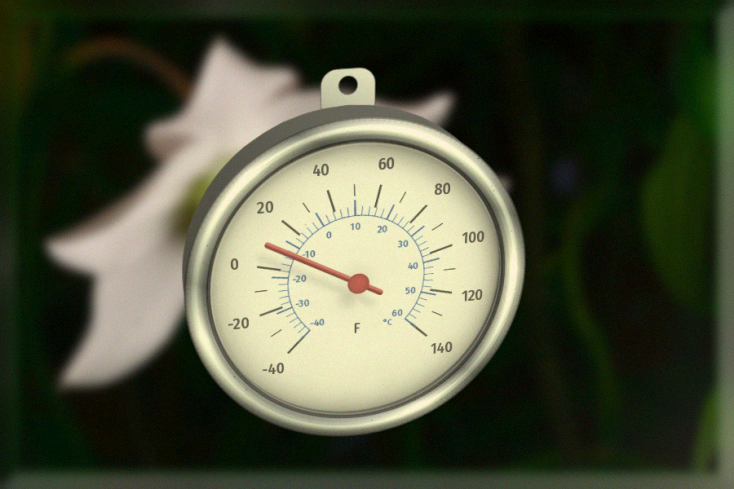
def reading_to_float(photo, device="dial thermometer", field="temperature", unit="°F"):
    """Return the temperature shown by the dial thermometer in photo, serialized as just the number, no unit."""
10
